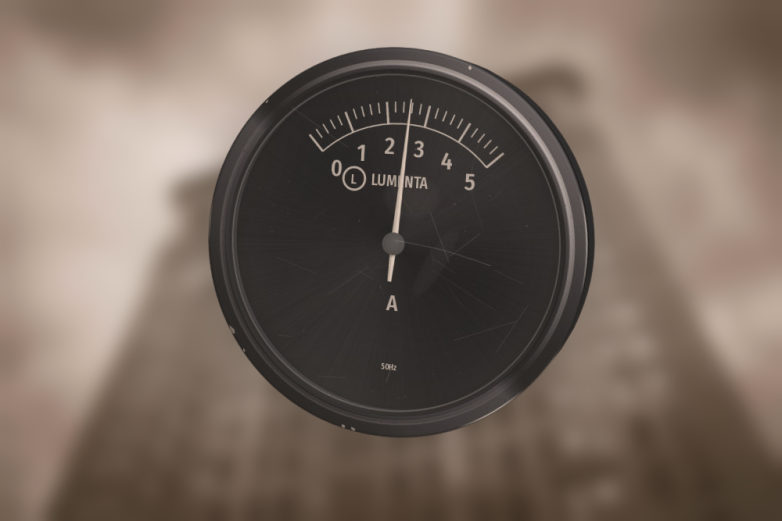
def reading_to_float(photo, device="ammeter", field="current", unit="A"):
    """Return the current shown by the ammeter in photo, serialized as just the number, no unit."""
2.6
